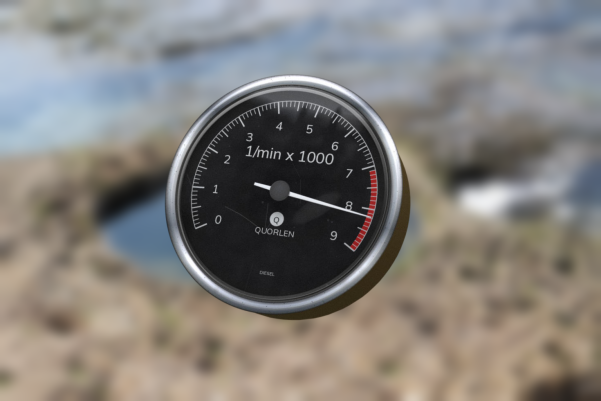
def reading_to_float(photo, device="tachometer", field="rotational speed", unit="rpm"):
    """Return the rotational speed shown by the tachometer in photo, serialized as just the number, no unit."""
8200
